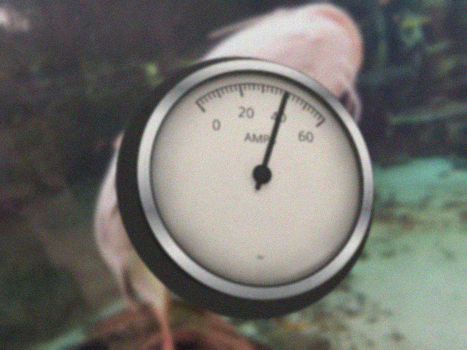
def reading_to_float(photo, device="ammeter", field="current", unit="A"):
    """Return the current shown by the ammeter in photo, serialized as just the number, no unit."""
40
